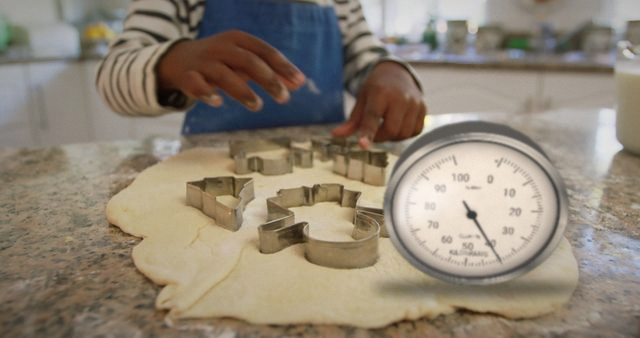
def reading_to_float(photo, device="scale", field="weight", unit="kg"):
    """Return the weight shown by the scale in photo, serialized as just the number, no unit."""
40
